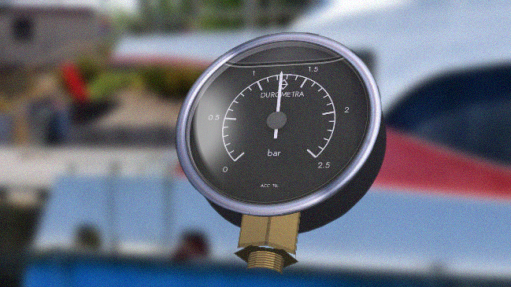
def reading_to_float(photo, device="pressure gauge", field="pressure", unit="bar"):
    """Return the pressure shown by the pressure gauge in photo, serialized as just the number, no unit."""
1.25
